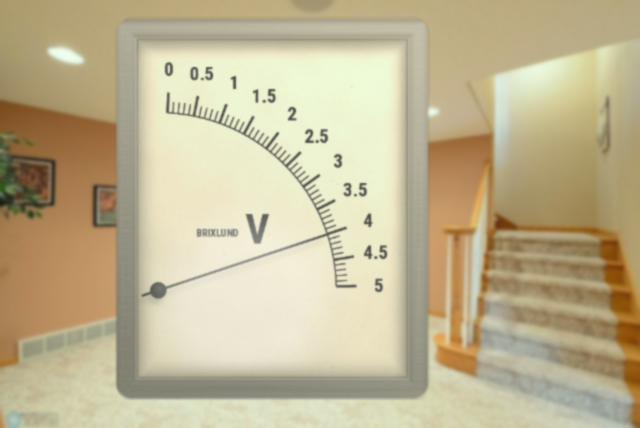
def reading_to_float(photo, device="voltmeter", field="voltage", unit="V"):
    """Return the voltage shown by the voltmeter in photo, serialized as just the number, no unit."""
4
